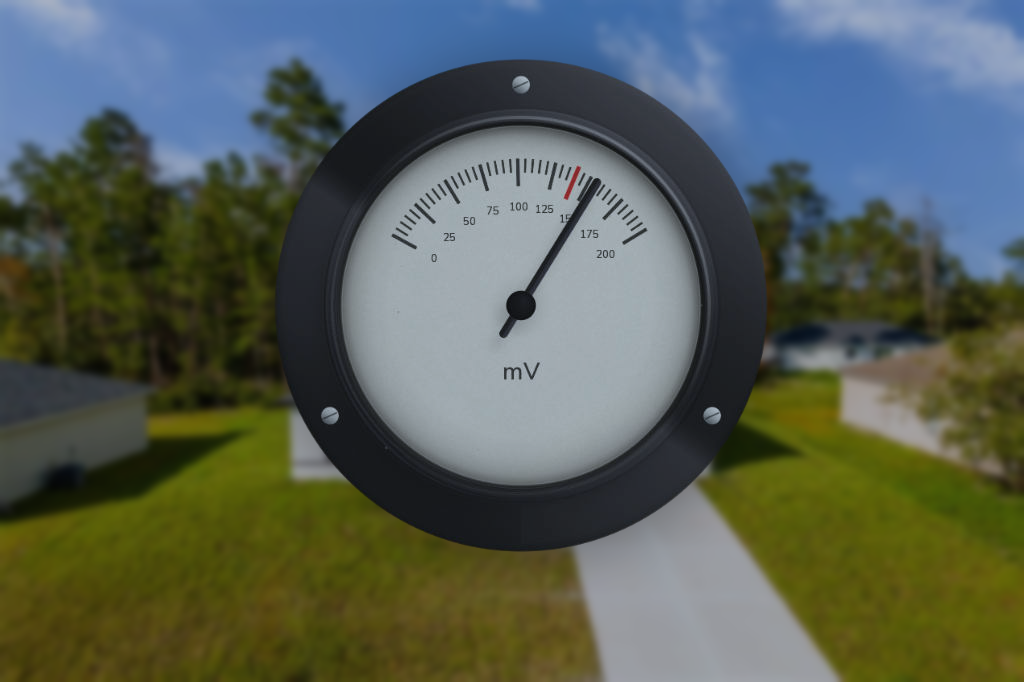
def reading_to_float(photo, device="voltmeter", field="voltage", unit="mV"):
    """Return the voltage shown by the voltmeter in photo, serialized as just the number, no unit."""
155
